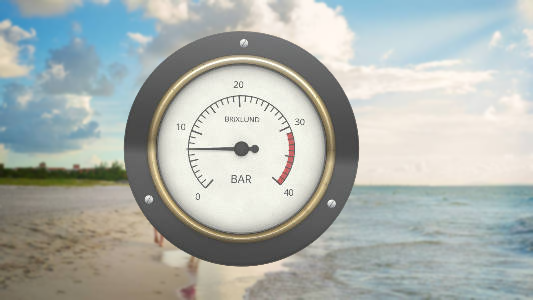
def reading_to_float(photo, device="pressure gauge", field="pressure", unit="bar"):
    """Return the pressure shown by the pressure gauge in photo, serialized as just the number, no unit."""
7
